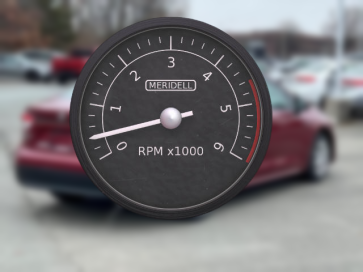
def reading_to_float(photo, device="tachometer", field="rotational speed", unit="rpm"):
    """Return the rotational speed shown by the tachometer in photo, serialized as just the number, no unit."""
400
